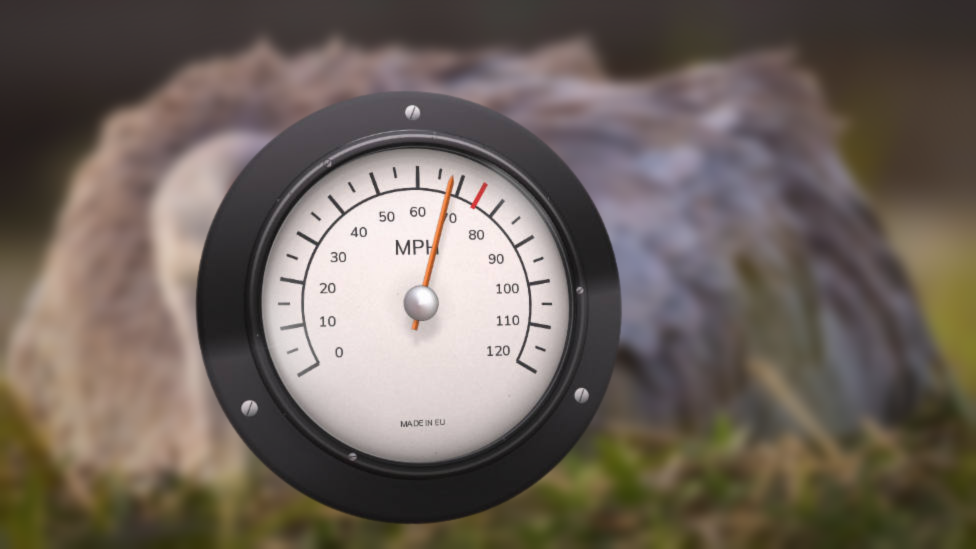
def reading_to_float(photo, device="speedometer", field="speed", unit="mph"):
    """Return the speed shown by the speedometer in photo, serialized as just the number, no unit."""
67.5
